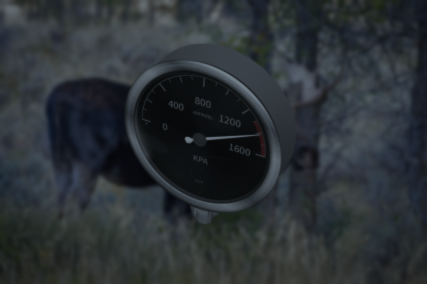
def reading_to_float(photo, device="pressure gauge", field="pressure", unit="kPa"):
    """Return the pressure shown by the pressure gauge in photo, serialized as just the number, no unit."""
1400
